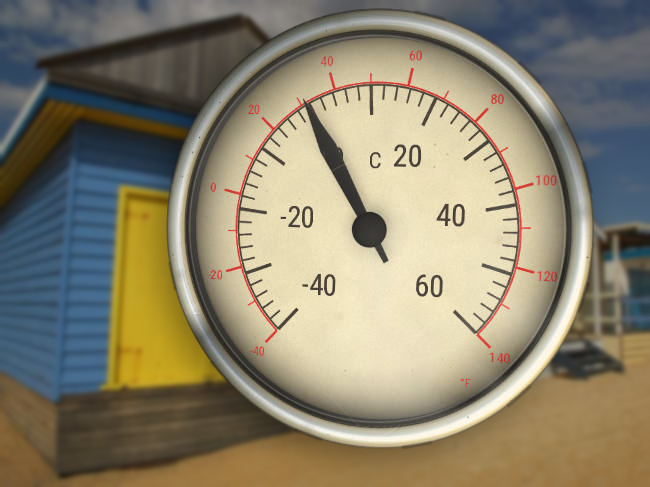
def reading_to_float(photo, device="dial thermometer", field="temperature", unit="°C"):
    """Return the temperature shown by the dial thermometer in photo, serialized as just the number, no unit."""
0
